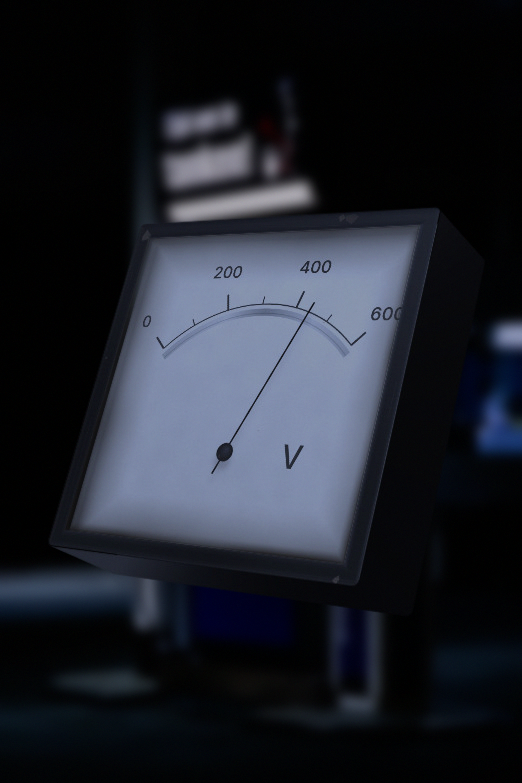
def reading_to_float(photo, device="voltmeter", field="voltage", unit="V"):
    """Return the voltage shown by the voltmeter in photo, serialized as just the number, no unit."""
450
